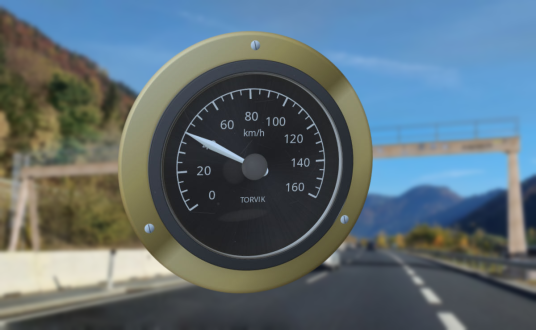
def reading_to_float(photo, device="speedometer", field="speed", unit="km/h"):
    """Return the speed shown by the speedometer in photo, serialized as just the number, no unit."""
40
